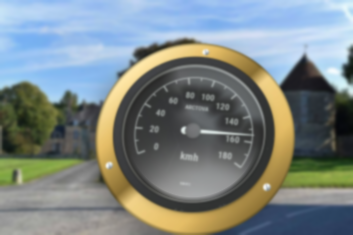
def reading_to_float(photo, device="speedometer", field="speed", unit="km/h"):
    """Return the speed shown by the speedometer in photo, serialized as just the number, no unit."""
155
